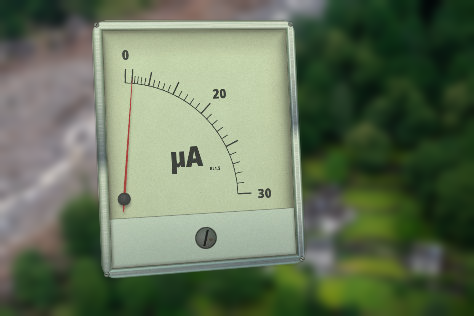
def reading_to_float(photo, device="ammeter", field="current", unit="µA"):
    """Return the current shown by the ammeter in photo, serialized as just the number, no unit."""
5
